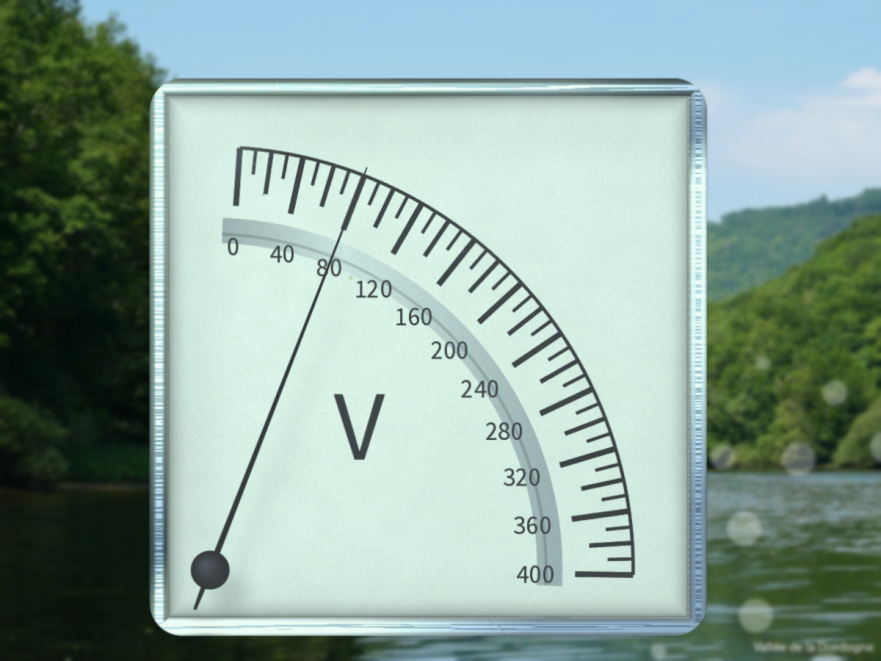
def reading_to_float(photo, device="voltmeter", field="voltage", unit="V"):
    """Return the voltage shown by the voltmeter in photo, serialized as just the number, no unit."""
80
